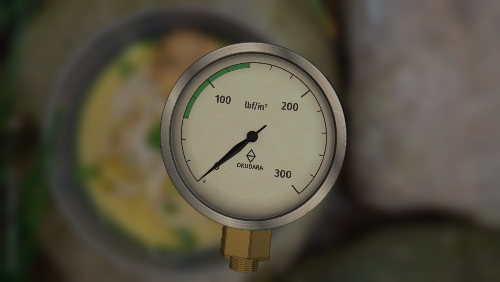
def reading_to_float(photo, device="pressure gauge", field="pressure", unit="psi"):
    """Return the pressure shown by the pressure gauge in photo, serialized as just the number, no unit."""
0
